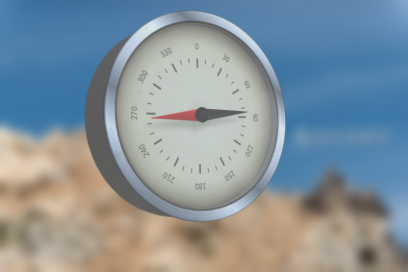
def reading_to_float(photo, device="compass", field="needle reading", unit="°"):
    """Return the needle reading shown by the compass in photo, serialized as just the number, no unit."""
265
